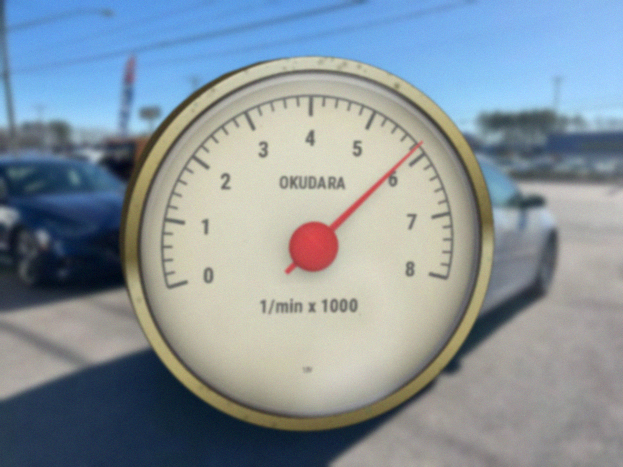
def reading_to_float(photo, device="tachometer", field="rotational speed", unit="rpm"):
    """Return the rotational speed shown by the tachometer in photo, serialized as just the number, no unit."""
5800
